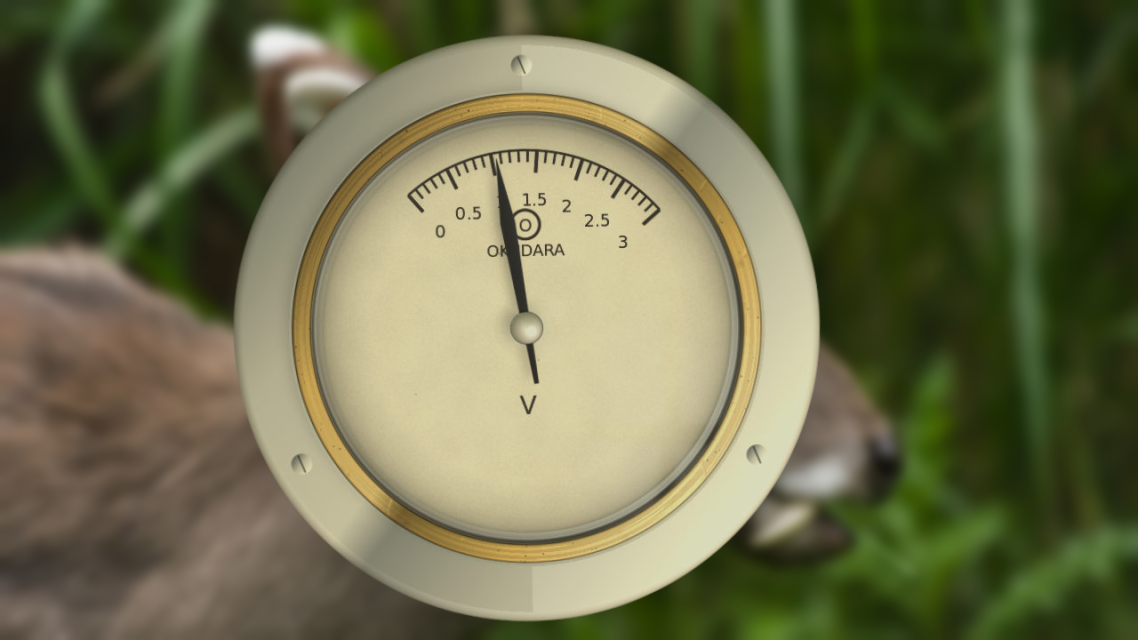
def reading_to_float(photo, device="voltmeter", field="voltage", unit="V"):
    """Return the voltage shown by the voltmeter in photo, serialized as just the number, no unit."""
1.05
